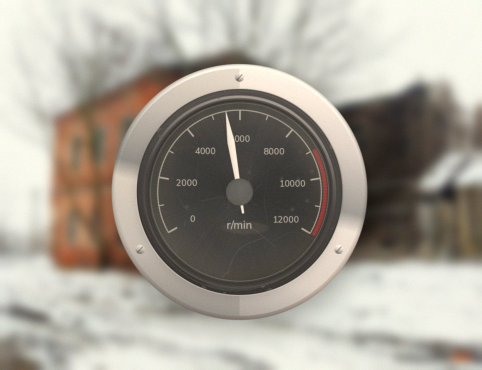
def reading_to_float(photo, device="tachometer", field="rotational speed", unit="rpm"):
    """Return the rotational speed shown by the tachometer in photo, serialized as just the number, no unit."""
5500
